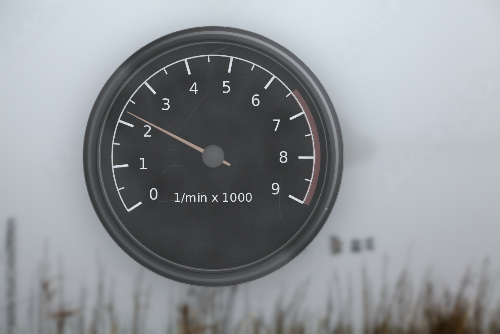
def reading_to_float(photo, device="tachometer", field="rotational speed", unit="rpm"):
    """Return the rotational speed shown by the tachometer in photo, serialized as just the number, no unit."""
2250
